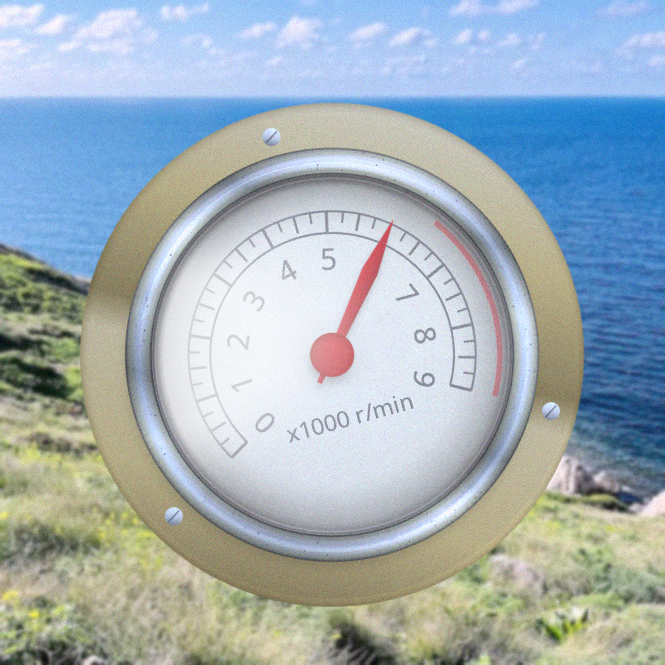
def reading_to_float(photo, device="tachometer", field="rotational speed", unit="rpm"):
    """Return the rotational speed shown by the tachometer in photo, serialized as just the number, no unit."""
6000
